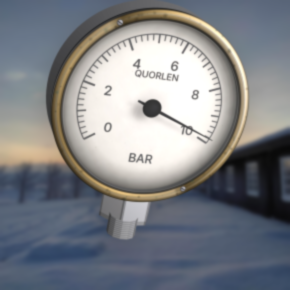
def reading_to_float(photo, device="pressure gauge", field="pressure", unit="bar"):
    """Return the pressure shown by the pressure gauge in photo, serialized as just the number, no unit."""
9.8
